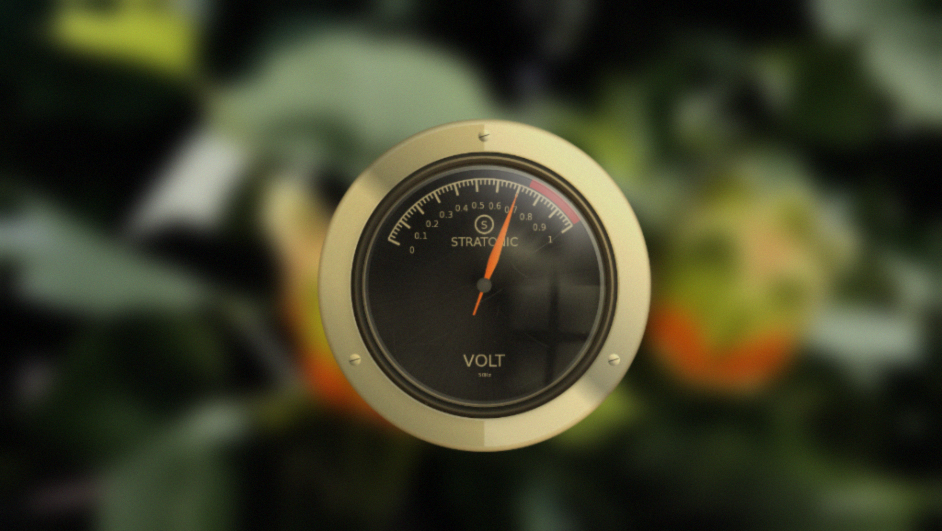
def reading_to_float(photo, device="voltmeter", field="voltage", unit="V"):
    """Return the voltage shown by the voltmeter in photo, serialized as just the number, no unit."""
0.7
